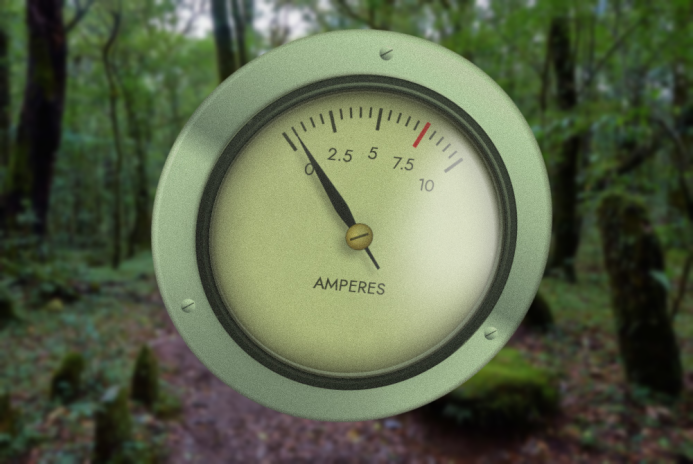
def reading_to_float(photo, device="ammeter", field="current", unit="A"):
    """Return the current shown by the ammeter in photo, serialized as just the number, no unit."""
0.5
